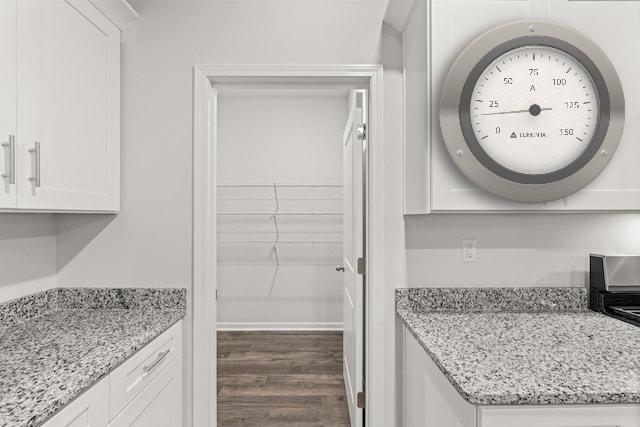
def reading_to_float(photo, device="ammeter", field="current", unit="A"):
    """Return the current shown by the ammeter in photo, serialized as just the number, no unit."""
15
